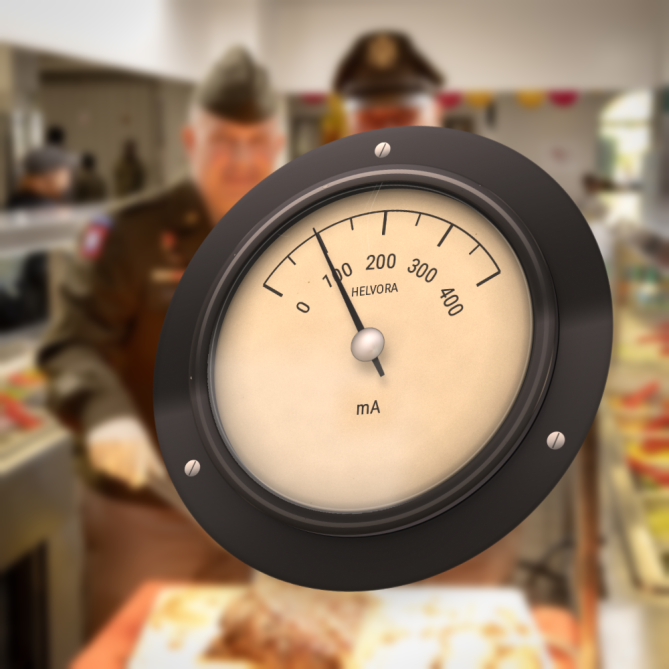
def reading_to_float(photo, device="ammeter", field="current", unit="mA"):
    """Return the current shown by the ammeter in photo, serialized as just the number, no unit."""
100
